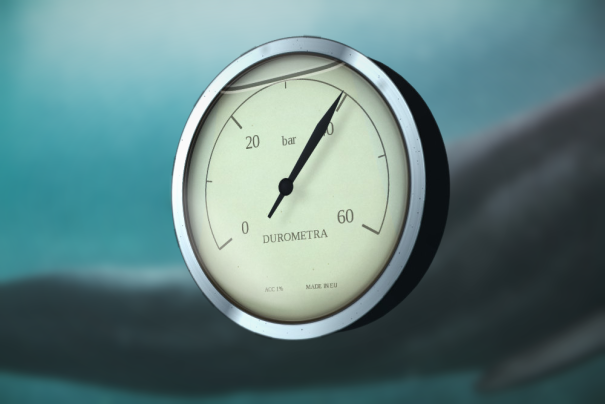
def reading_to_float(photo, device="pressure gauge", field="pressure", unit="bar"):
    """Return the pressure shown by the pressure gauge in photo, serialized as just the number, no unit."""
40
